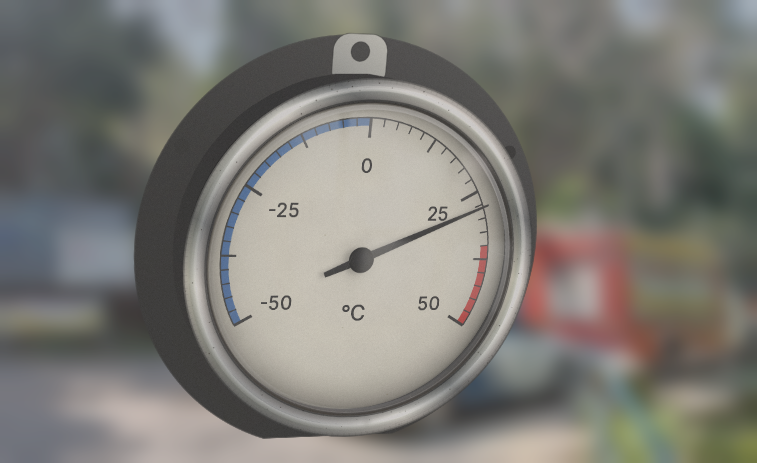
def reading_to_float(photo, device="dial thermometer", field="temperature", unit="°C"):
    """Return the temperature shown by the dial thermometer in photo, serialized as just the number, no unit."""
27.5
